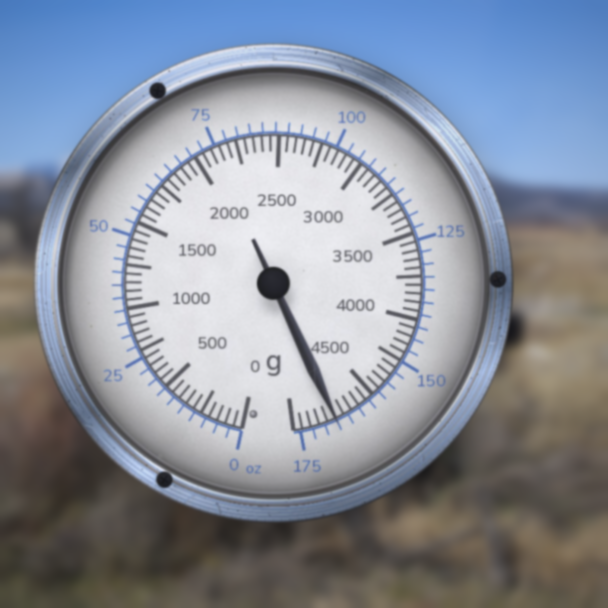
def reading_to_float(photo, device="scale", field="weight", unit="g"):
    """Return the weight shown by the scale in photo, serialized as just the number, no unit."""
4750
